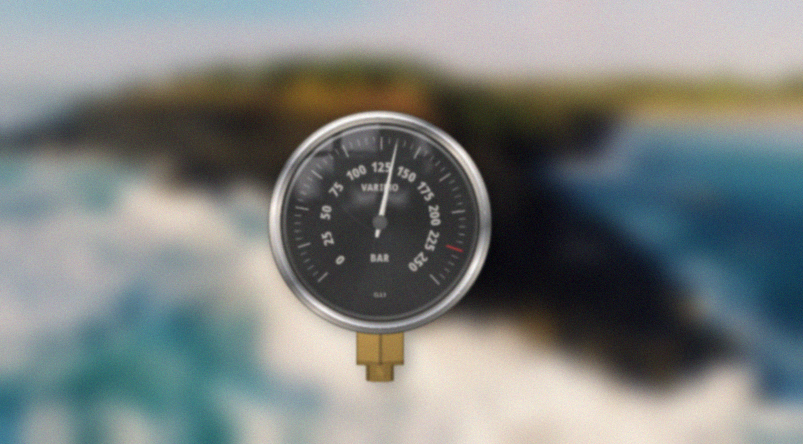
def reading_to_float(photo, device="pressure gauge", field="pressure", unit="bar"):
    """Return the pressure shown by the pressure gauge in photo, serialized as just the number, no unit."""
135
